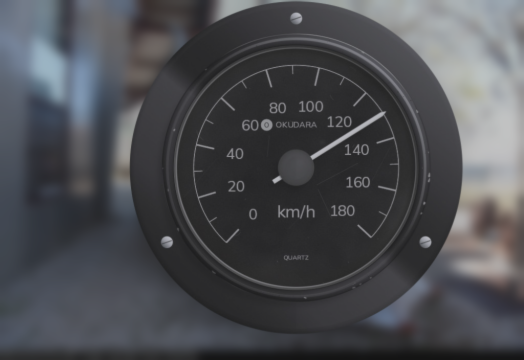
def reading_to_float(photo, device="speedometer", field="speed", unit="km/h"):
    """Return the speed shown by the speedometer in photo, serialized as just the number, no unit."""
130
